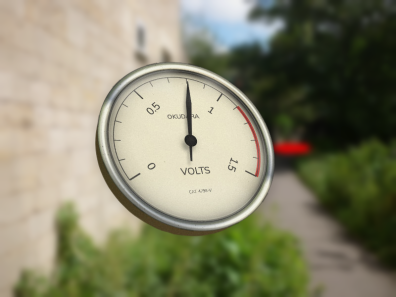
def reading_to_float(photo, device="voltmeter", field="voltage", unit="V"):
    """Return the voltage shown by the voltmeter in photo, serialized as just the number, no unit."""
0.8
